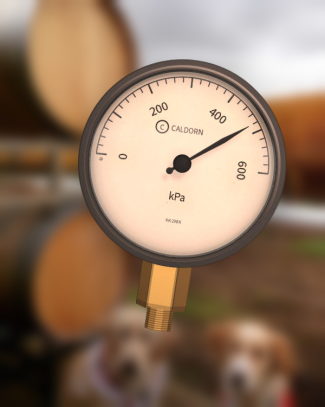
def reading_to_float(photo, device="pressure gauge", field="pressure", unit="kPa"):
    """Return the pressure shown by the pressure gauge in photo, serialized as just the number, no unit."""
480
